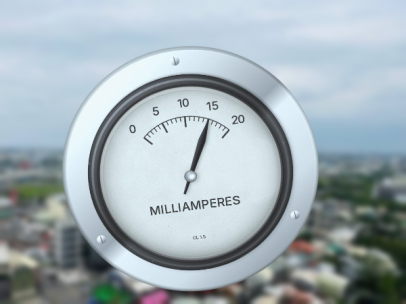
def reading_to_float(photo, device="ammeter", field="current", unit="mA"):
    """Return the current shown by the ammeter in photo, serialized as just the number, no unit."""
15
